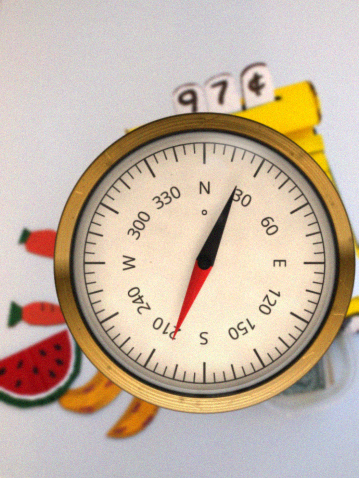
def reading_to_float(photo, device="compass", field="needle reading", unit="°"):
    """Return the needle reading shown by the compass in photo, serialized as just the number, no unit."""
202.5
